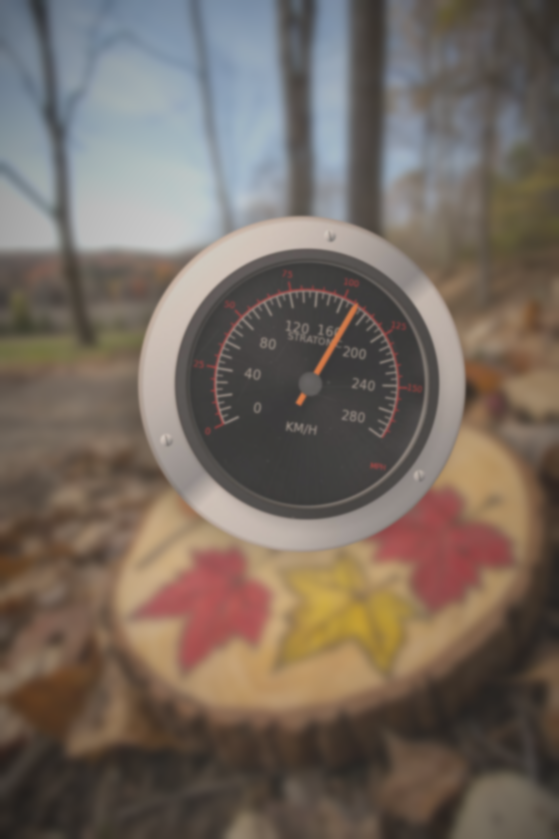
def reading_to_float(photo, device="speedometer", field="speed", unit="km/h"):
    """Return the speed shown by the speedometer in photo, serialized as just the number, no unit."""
170
